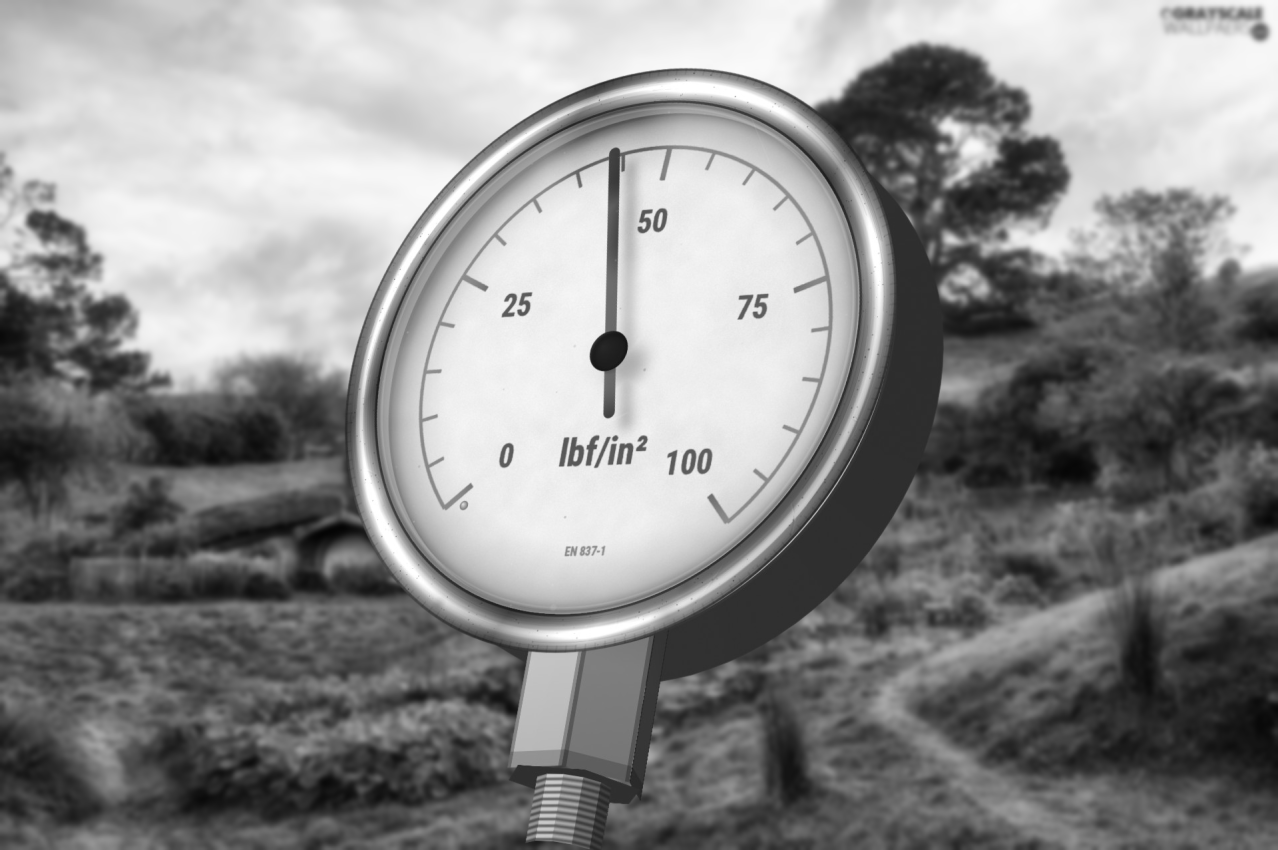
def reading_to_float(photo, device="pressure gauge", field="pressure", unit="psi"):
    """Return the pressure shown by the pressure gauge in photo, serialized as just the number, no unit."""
45
